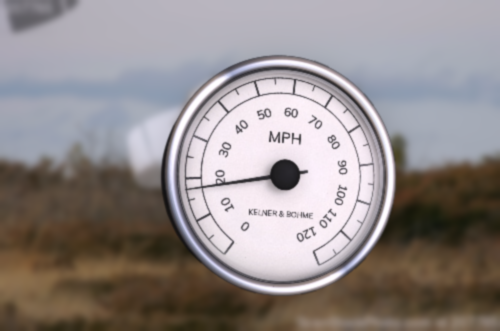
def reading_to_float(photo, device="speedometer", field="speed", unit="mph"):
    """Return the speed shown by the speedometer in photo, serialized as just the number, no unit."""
17.5
